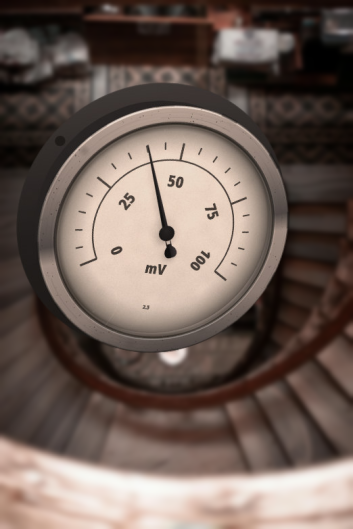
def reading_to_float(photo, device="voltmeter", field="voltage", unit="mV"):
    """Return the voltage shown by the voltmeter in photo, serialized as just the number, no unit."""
40
